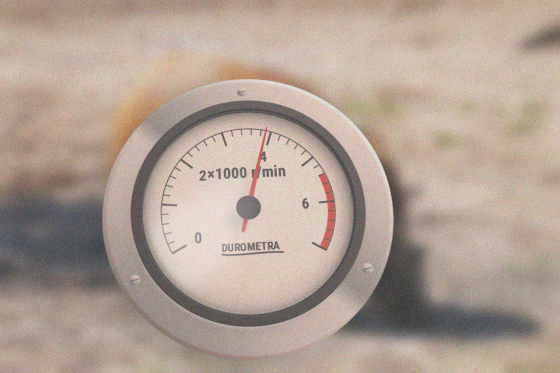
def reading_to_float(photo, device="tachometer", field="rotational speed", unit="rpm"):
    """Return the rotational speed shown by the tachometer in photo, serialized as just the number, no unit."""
3900
